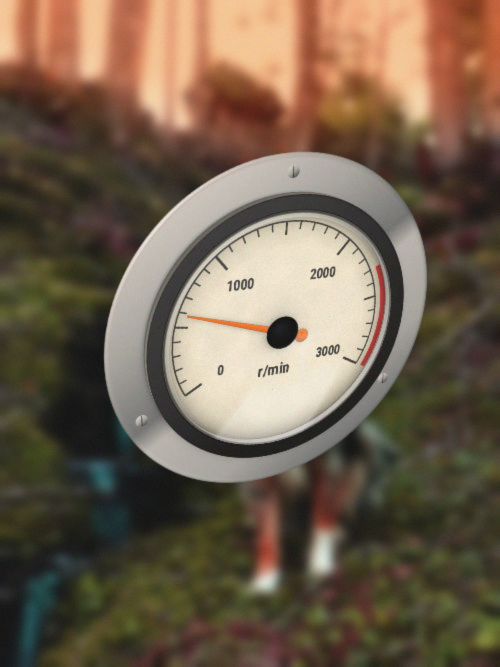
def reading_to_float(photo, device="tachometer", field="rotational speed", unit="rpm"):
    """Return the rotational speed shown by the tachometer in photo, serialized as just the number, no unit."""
600
